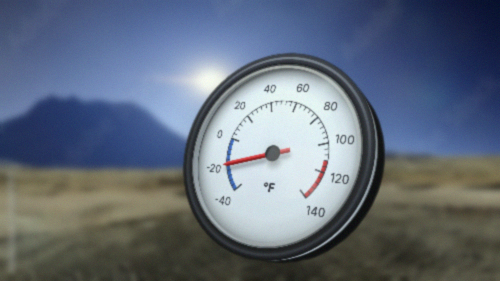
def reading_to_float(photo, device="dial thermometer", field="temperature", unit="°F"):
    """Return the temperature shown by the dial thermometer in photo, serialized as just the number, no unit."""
-20
